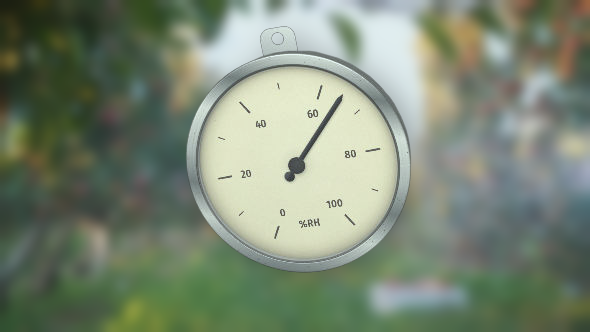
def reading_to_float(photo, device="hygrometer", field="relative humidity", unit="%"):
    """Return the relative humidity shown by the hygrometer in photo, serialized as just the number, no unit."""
65
